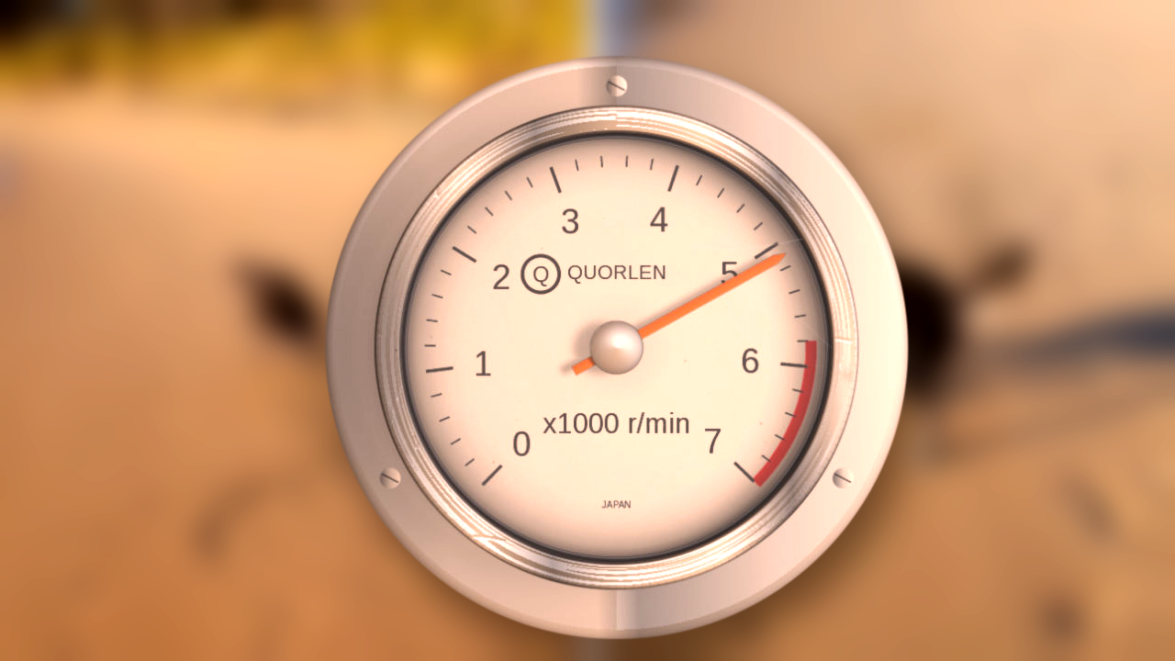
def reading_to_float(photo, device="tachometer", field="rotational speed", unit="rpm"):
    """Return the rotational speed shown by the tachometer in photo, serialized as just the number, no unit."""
5100
